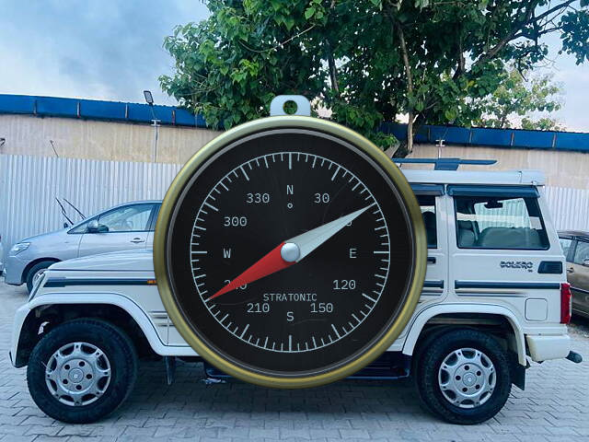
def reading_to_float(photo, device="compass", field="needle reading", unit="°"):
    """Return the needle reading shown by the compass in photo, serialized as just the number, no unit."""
240
